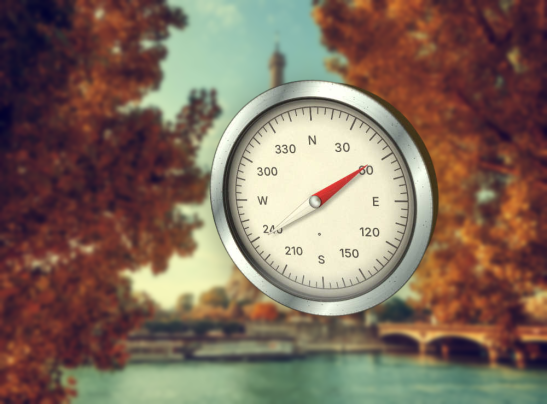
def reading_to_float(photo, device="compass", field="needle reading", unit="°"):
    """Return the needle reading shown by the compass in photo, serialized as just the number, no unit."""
57.5
